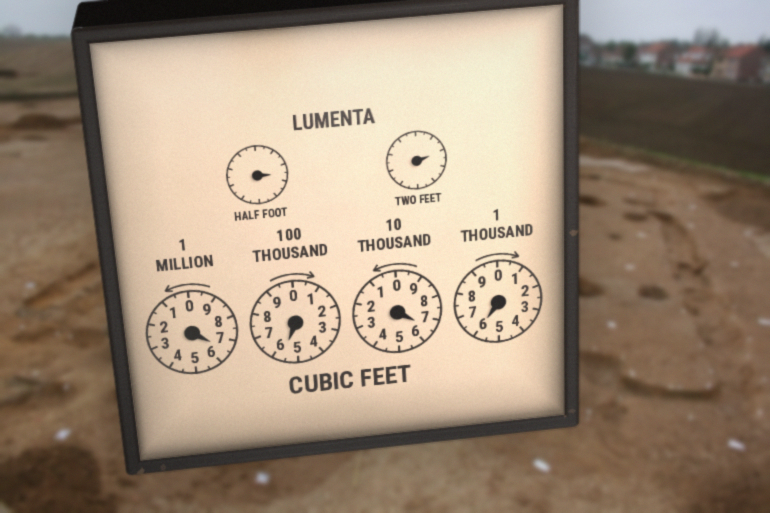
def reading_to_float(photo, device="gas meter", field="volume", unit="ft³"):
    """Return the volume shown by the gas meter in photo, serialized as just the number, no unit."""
656600
